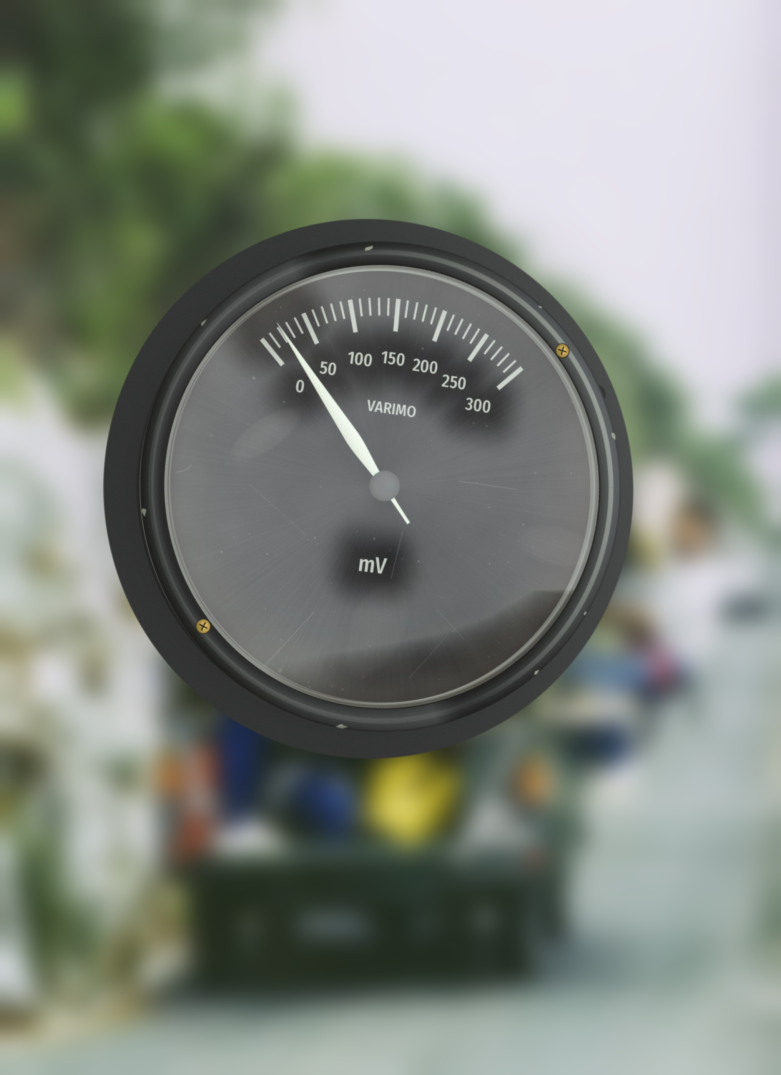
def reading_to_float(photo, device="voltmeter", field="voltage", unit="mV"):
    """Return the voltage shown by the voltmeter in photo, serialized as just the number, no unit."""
20
